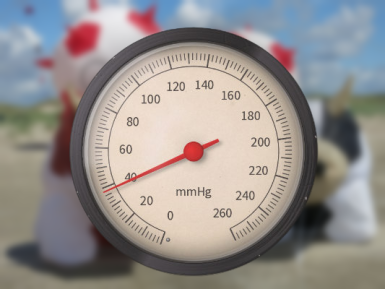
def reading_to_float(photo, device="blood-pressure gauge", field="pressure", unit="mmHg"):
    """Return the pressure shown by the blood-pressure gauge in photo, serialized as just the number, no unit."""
38
